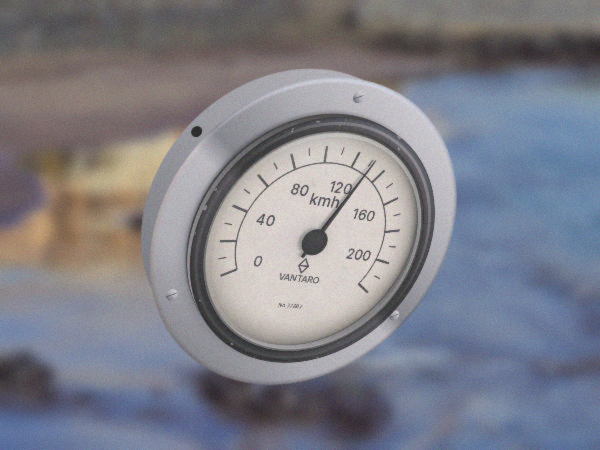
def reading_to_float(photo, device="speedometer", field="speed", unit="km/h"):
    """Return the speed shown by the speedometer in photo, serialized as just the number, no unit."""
130
